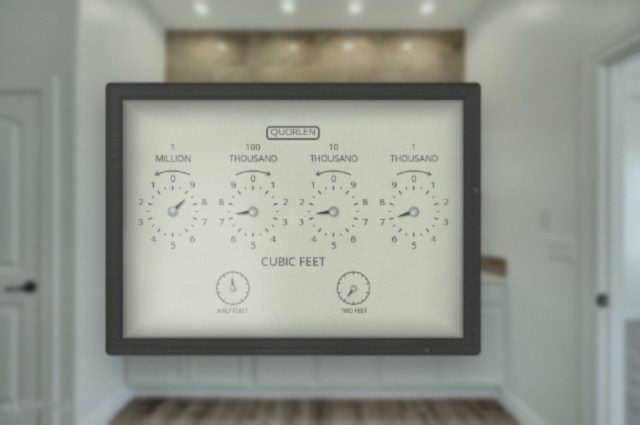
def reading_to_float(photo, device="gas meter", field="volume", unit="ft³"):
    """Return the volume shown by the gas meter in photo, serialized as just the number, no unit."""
872700
